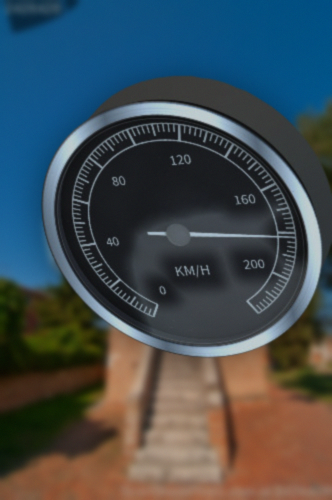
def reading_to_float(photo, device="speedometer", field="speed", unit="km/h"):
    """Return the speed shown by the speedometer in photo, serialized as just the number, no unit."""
180
